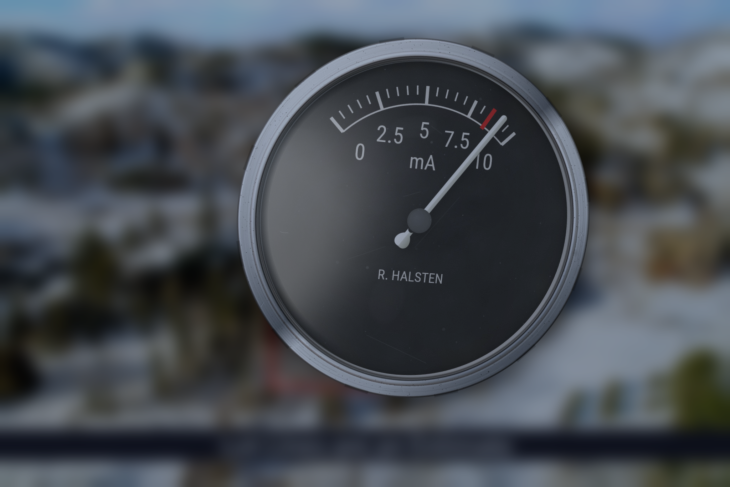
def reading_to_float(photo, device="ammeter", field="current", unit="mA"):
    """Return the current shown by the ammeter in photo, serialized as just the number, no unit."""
9
